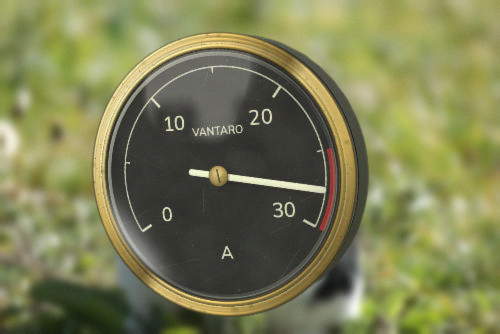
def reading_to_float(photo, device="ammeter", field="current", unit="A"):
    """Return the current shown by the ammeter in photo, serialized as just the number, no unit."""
27.5
